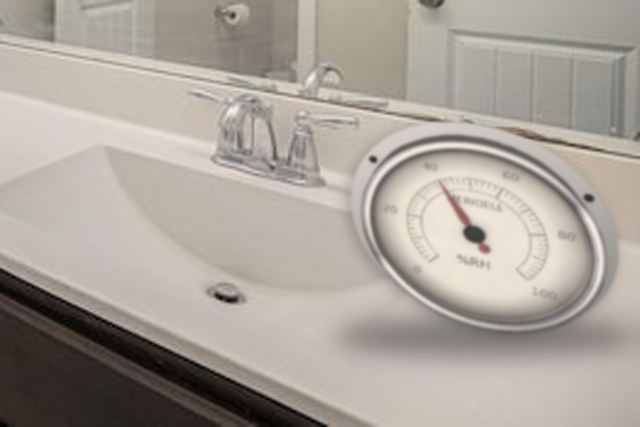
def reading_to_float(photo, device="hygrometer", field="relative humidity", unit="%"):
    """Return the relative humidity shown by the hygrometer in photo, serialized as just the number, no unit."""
40
